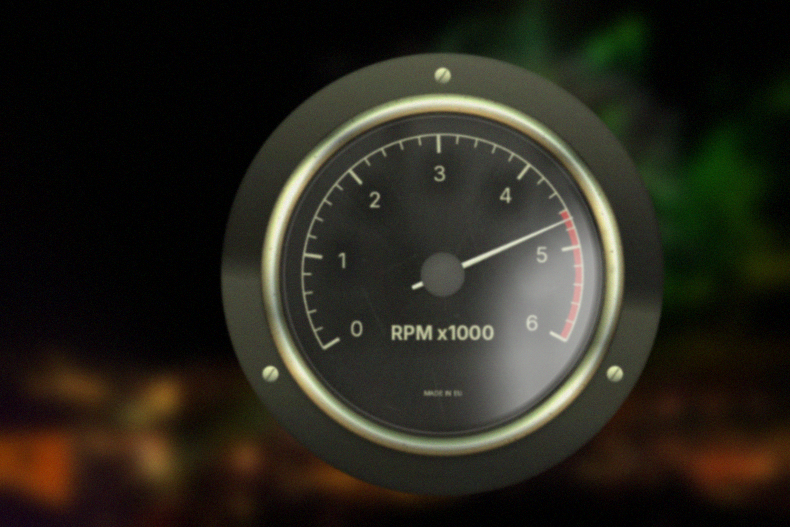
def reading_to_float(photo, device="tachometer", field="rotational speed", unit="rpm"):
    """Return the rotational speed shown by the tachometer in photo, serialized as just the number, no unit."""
4700
